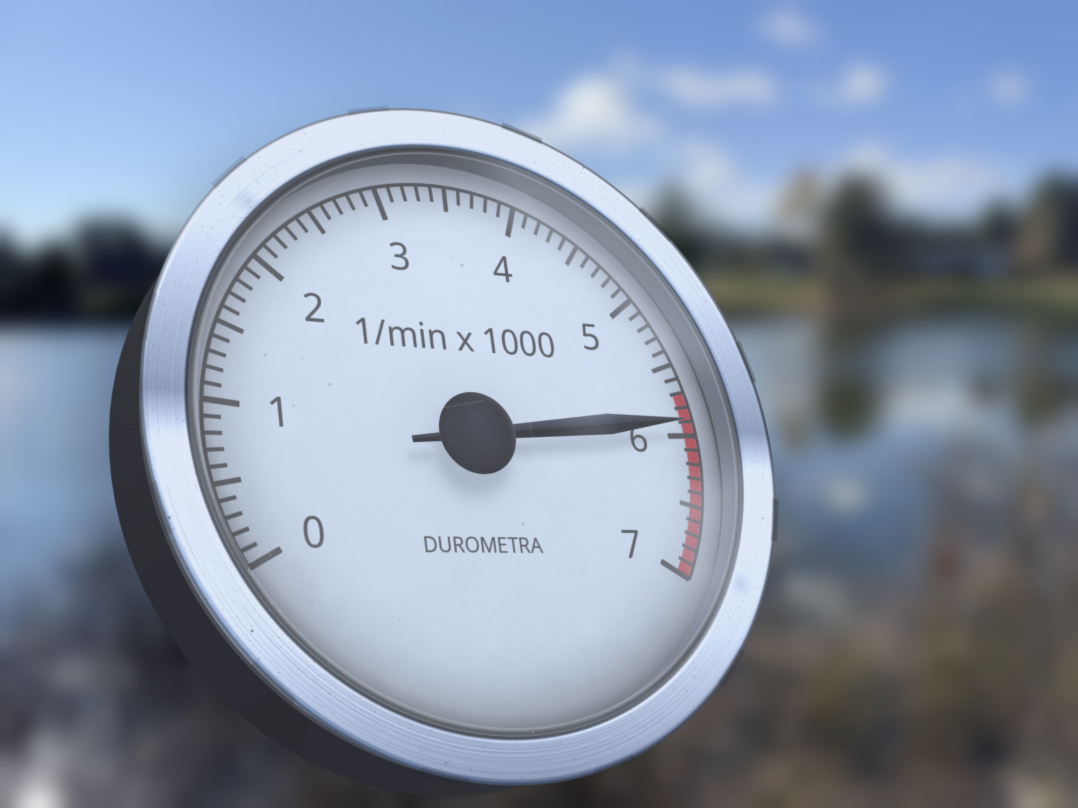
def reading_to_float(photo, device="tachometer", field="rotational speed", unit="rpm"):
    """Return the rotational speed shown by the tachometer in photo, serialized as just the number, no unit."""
5900
